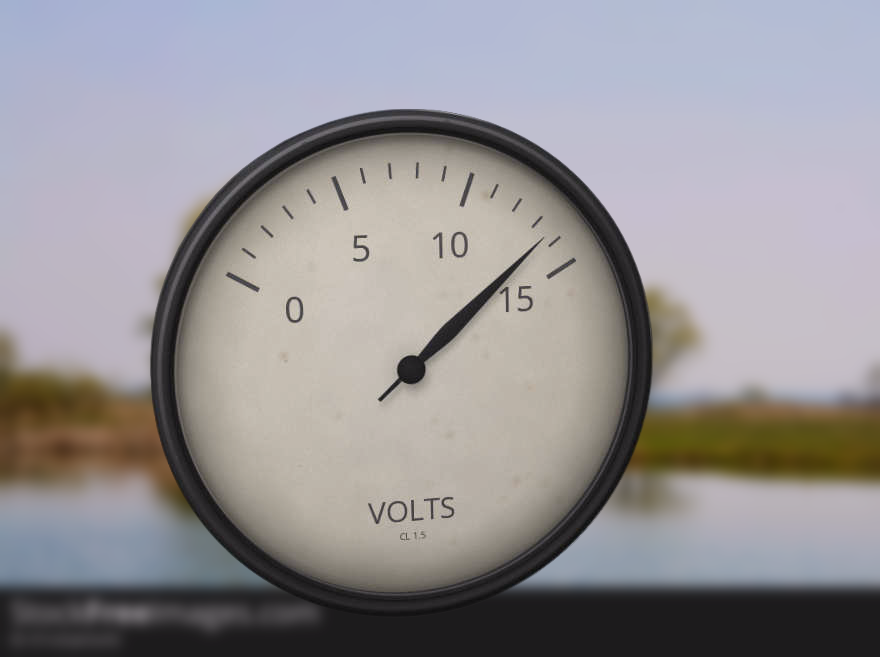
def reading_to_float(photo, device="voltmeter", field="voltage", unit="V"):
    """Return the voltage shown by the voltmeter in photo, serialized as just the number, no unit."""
13.5
